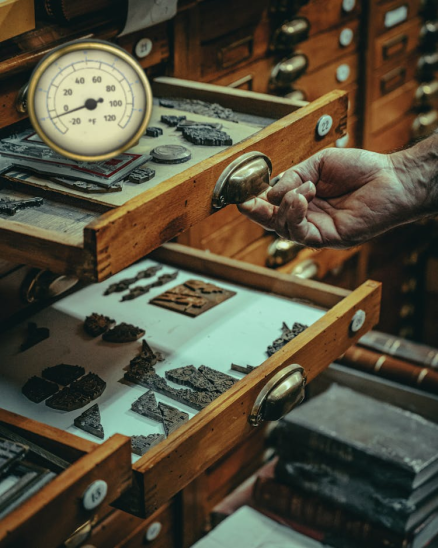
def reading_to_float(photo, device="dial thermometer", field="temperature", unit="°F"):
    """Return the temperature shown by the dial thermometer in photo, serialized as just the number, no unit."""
-5
